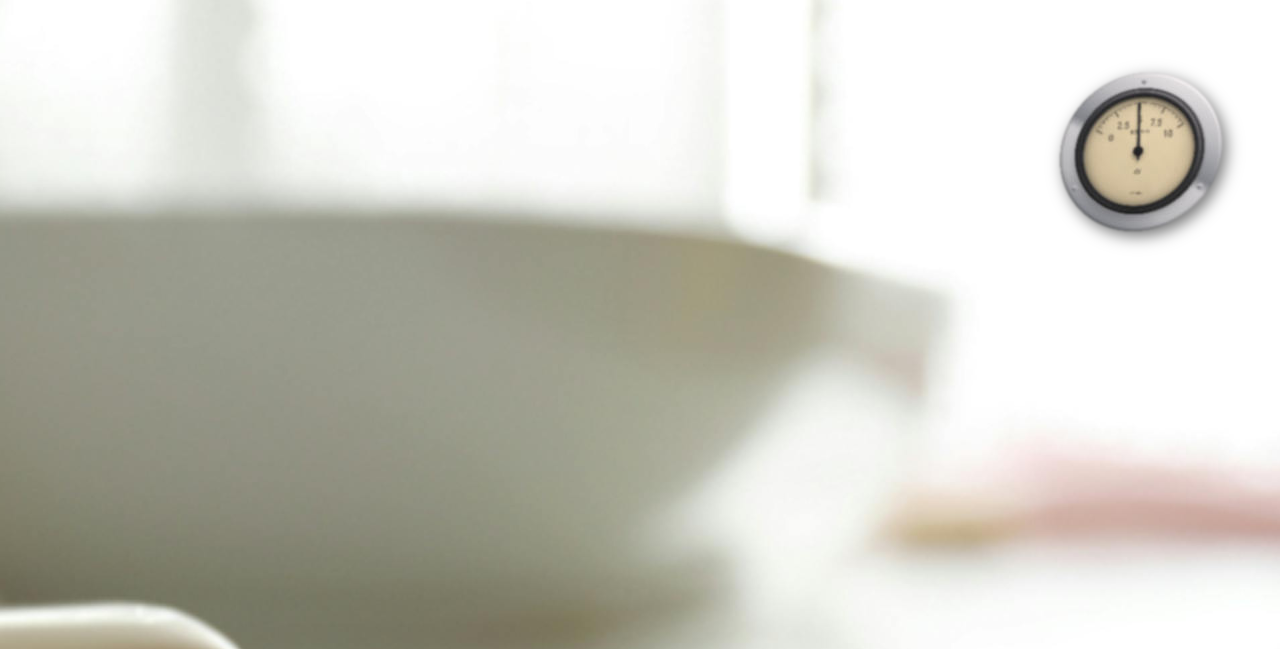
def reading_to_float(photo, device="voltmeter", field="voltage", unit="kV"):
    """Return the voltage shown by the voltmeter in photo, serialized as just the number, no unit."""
5
